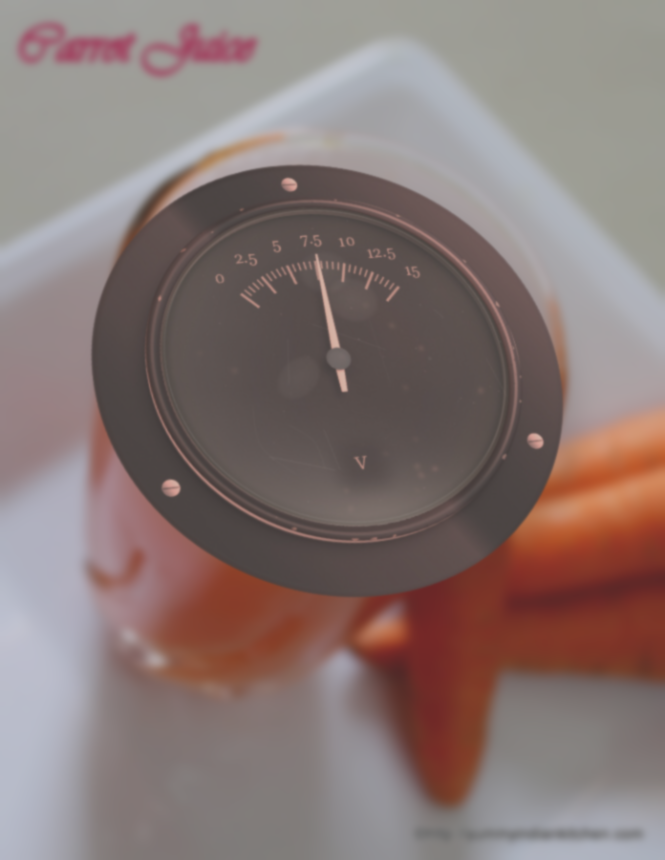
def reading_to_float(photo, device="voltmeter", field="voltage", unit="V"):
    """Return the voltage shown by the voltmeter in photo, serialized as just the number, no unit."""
7.5
